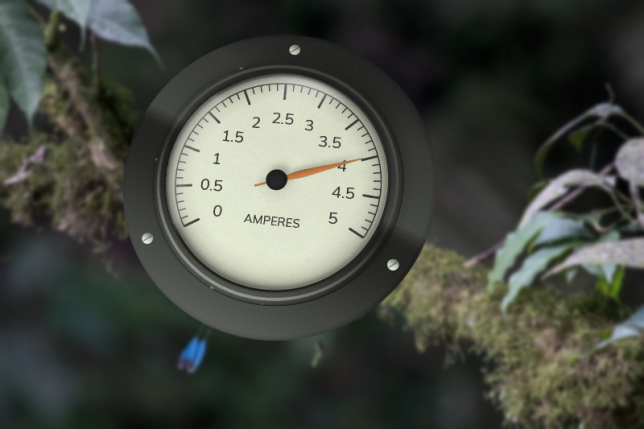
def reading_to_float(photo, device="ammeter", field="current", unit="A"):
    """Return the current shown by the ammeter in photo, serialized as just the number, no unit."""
4
